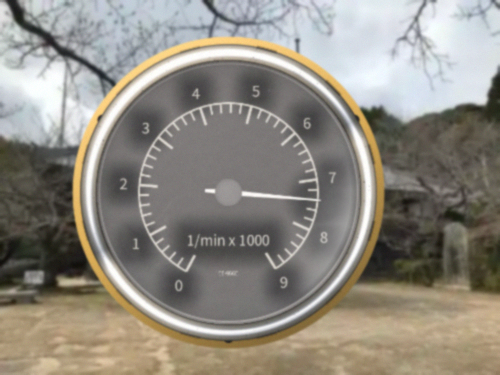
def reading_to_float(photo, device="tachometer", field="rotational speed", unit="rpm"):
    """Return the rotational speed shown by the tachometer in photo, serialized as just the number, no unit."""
7400
